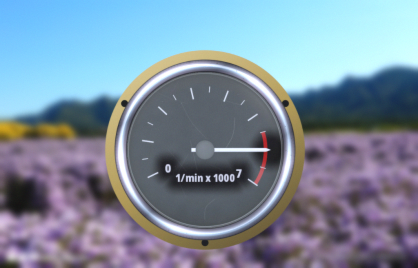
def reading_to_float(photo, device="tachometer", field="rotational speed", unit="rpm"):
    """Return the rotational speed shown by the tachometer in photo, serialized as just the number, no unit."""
6000
